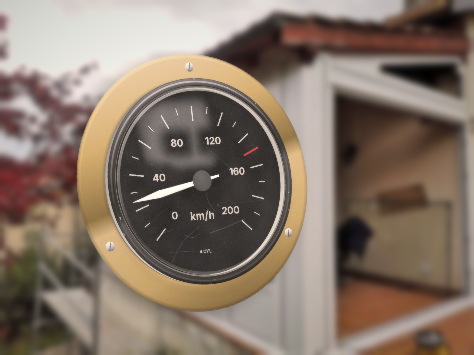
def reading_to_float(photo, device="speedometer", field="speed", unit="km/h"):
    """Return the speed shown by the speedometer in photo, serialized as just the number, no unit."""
25
